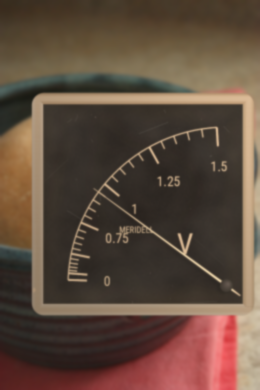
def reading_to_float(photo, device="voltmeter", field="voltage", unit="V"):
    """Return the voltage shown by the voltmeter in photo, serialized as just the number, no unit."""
0.95
